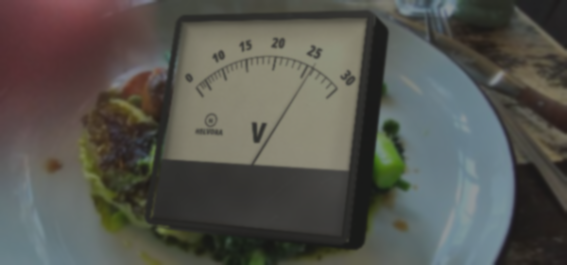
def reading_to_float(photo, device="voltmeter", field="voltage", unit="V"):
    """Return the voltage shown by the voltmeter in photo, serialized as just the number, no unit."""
26
